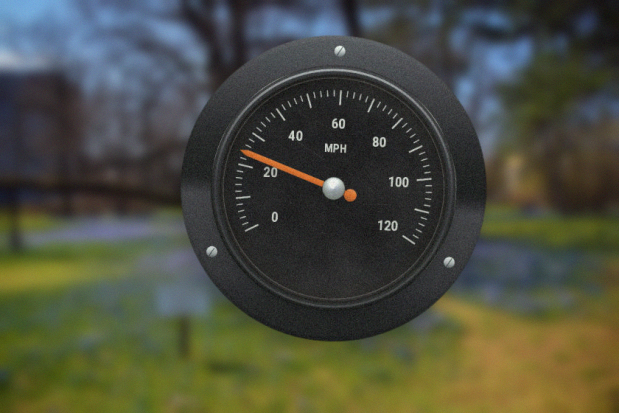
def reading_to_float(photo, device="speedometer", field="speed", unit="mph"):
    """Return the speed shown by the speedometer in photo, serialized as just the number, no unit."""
24
